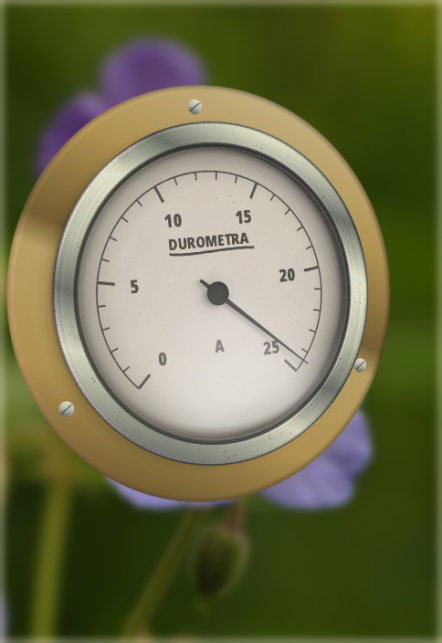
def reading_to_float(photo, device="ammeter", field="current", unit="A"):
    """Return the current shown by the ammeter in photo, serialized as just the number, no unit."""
24.5
